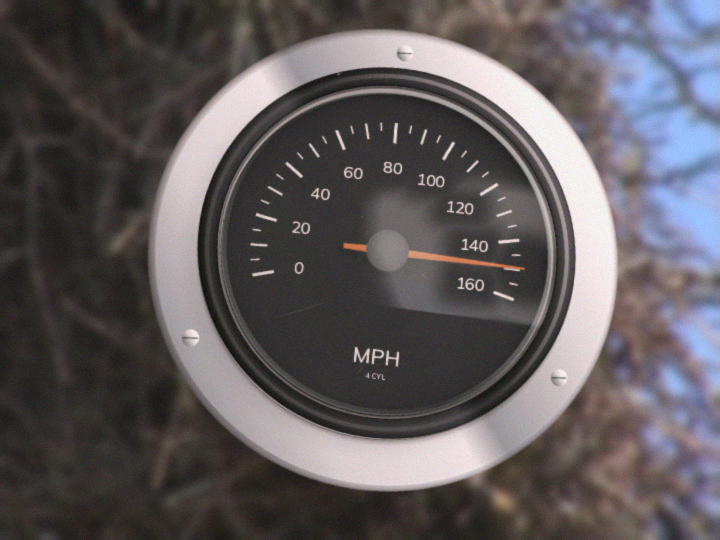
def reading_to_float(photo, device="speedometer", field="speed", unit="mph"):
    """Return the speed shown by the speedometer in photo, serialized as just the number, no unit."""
150
